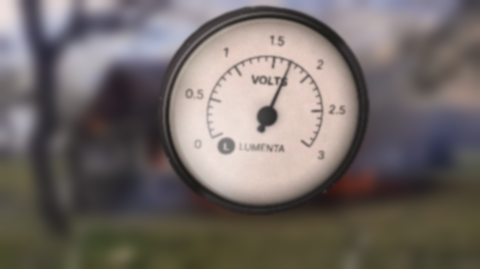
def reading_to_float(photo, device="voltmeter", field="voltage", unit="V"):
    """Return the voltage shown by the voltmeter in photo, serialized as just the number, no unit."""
1.7
